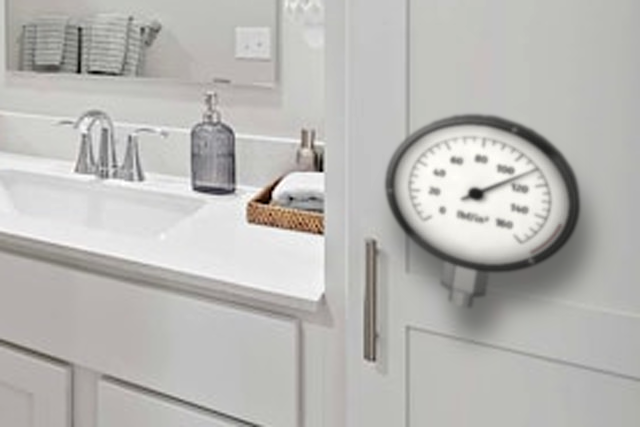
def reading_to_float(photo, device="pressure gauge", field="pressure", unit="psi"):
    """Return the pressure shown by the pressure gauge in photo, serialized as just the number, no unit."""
110
